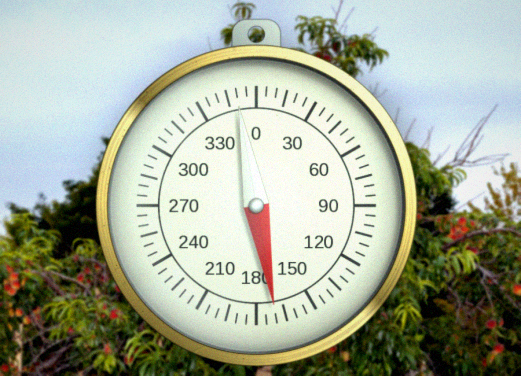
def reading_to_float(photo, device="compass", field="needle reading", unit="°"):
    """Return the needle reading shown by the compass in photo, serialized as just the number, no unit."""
170
